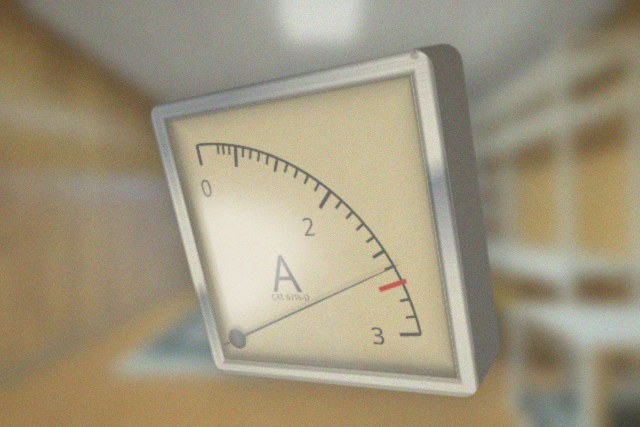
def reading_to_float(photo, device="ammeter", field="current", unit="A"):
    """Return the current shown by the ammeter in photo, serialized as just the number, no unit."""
2.6
